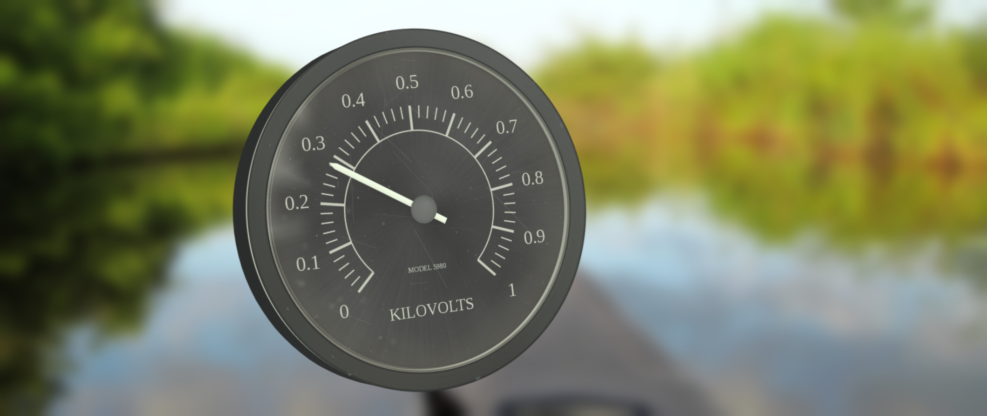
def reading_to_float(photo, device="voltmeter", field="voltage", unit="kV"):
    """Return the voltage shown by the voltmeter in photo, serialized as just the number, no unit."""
0.28
